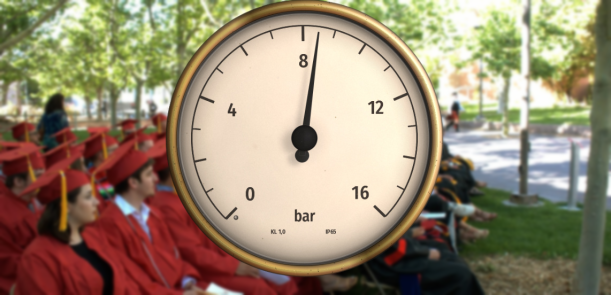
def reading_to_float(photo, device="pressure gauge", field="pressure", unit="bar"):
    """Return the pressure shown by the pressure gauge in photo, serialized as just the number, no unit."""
8.5
